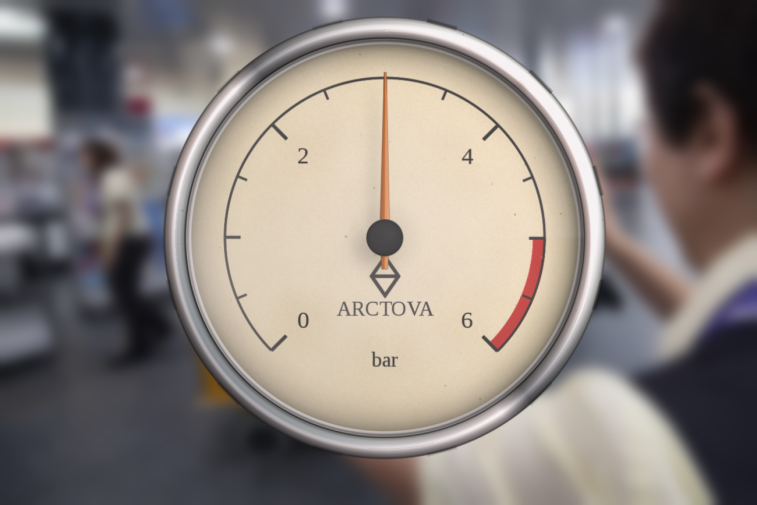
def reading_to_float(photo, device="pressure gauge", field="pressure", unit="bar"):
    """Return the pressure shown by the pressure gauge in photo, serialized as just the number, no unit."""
3
